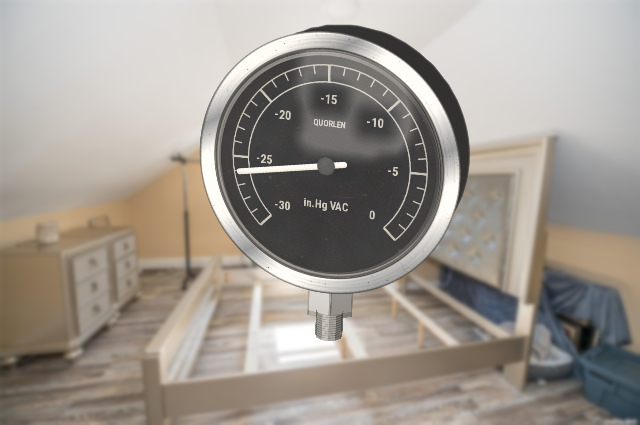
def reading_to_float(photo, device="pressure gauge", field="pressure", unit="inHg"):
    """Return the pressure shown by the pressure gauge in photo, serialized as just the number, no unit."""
-26
